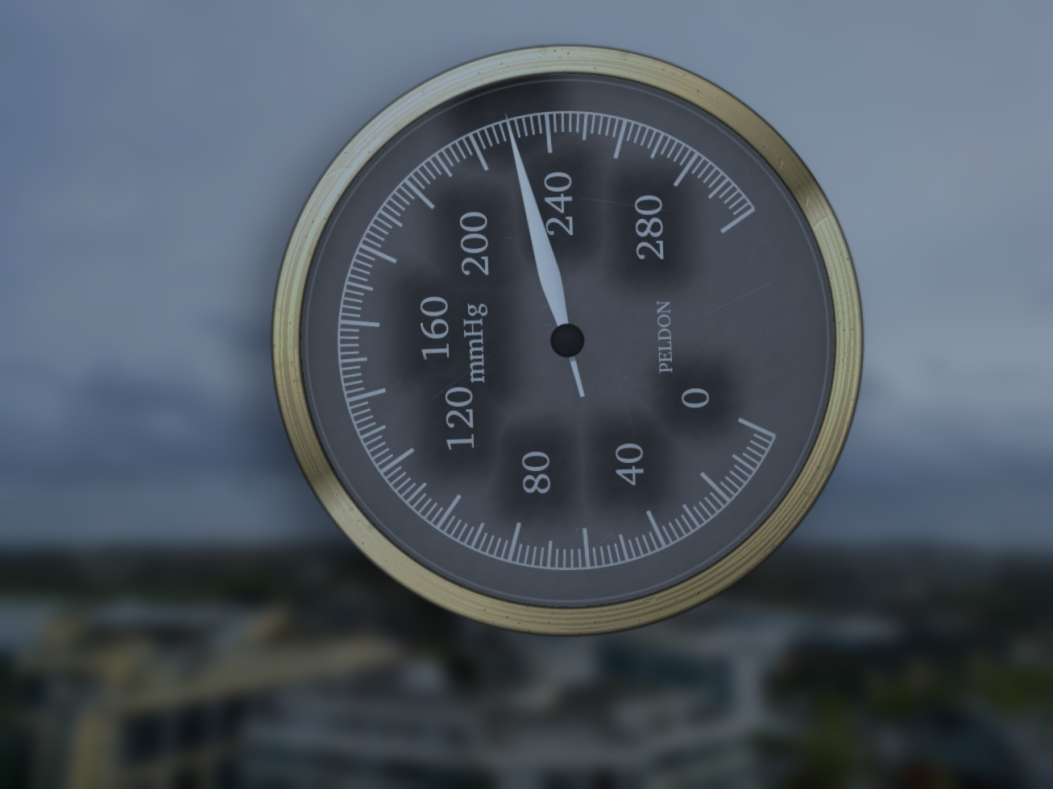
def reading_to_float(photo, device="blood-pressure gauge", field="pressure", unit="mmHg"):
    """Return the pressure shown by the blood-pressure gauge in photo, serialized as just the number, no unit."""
230
